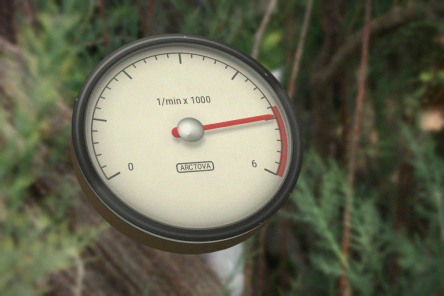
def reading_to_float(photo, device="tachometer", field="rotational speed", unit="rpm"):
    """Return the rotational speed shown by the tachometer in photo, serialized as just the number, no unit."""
5000
